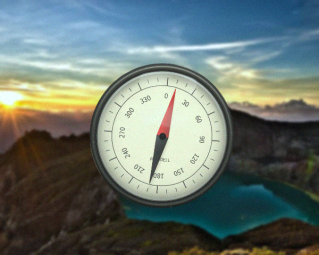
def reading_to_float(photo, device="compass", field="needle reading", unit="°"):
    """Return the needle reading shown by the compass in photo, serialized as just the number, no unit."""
10
